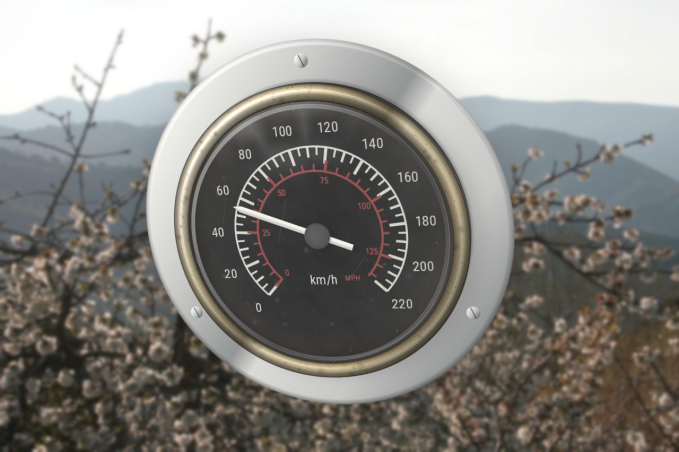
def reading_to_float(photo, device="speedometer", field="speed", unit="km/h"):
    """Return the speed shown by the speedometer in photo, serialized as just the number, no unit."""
55
